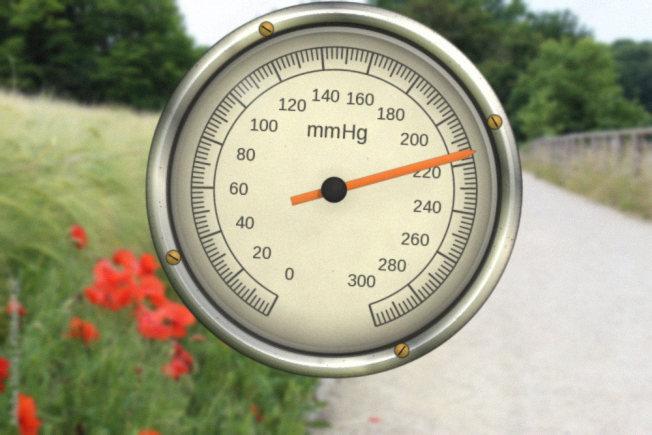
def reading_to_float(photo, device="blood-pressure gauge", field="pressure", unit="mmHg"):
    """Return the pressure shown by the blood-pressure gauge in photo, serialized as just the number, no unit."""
216
